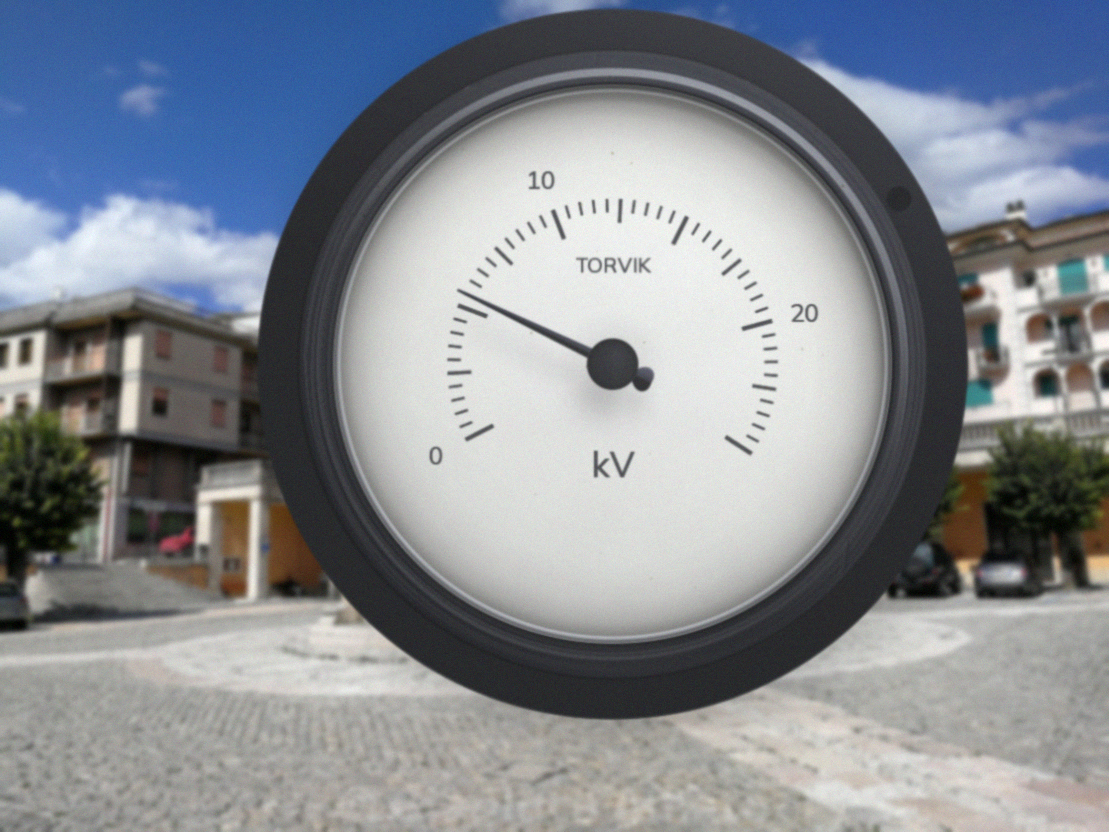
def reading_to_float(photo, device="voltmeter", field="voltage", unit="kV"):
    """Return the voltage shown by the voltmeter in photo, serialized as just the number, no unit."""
5.5
